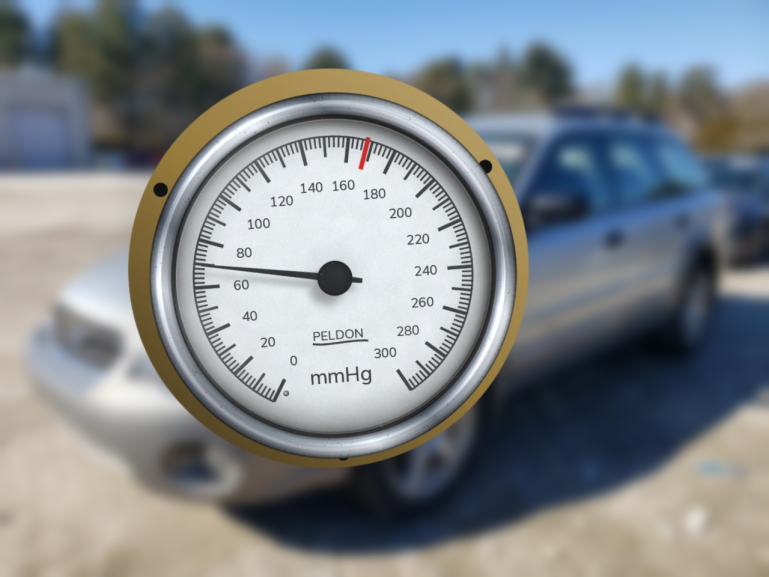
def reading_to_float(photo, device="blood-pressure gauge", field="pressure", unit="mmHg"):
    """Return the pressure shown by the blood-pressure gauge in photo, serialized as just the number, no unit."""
70
